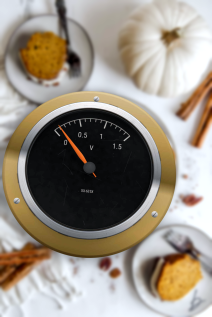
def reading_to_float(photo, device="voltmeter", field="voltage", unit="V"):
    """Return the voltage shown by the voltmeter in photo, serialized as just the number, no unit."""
0.1
